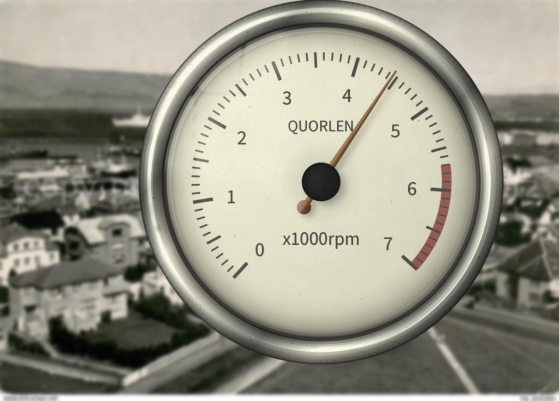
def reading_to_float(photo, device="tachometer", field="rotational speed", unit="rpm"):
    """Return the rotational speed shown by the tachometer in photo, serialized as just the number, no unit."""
4450
